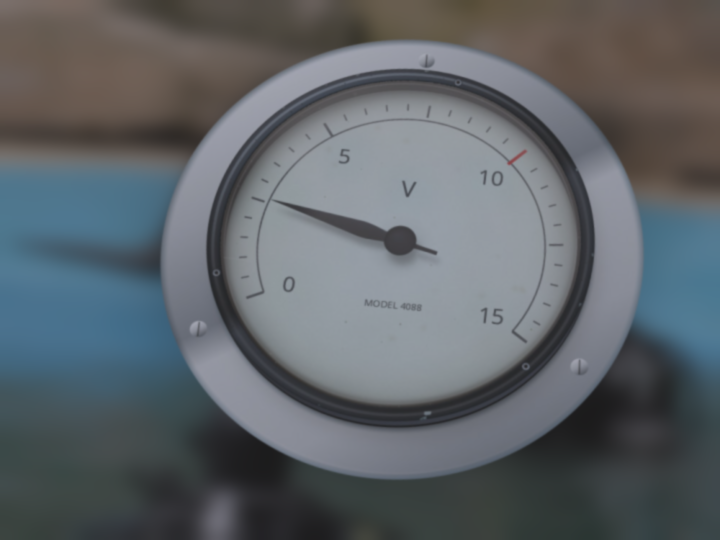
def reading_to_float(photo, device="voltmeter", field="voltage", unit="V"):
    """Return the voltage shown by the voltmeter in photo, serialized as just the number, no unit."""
2.5
